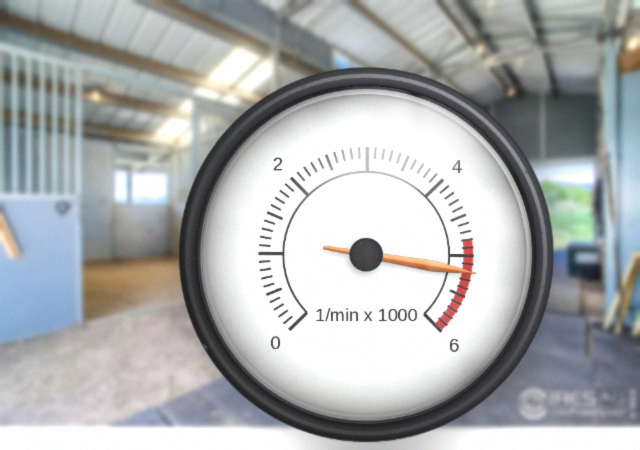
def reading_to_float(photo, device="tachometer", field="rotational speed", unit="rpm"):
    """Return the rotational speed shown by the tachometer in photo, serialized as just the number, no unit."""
5200
